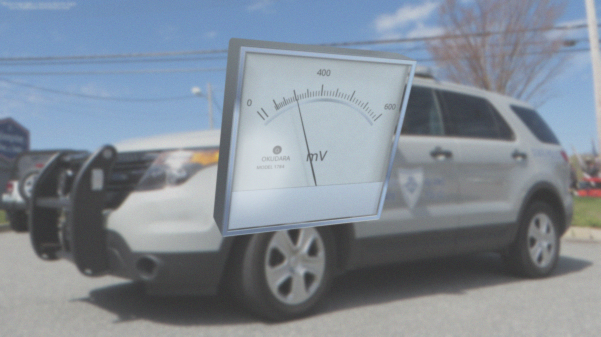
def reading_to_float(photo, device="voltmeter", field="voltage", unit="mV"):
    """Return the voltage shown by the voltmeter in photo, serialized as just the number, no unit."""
300
